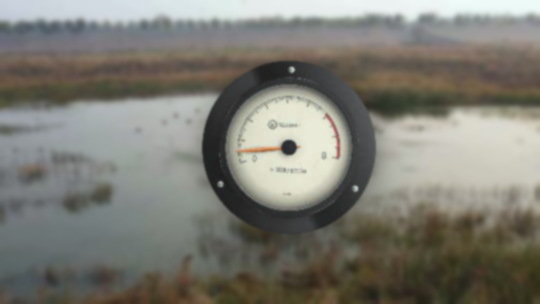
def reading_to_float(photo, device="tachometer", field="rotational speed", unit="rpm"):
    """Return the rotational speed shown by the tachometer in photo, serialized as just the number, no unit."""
500
